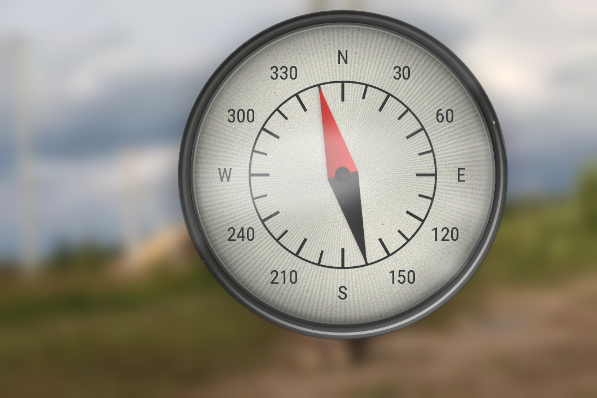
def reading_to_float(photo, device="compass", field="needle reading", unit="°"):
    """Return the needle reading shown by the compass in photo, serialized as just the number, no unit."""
345
